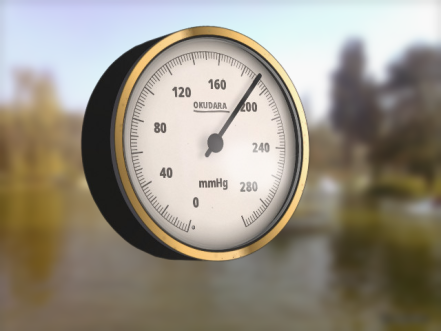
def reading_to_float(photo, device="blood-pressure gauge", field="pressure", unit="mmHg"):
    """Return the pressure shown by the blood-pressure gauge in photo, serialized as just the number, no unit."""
190
